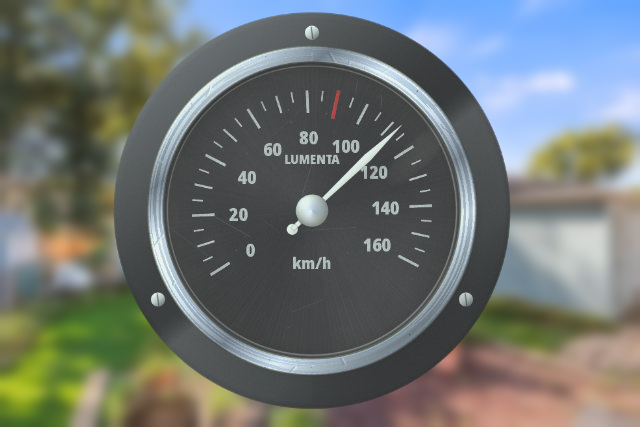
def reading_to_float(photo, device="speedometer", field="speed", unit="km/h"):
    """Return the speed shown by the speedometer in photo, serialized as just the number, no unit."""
112.5
